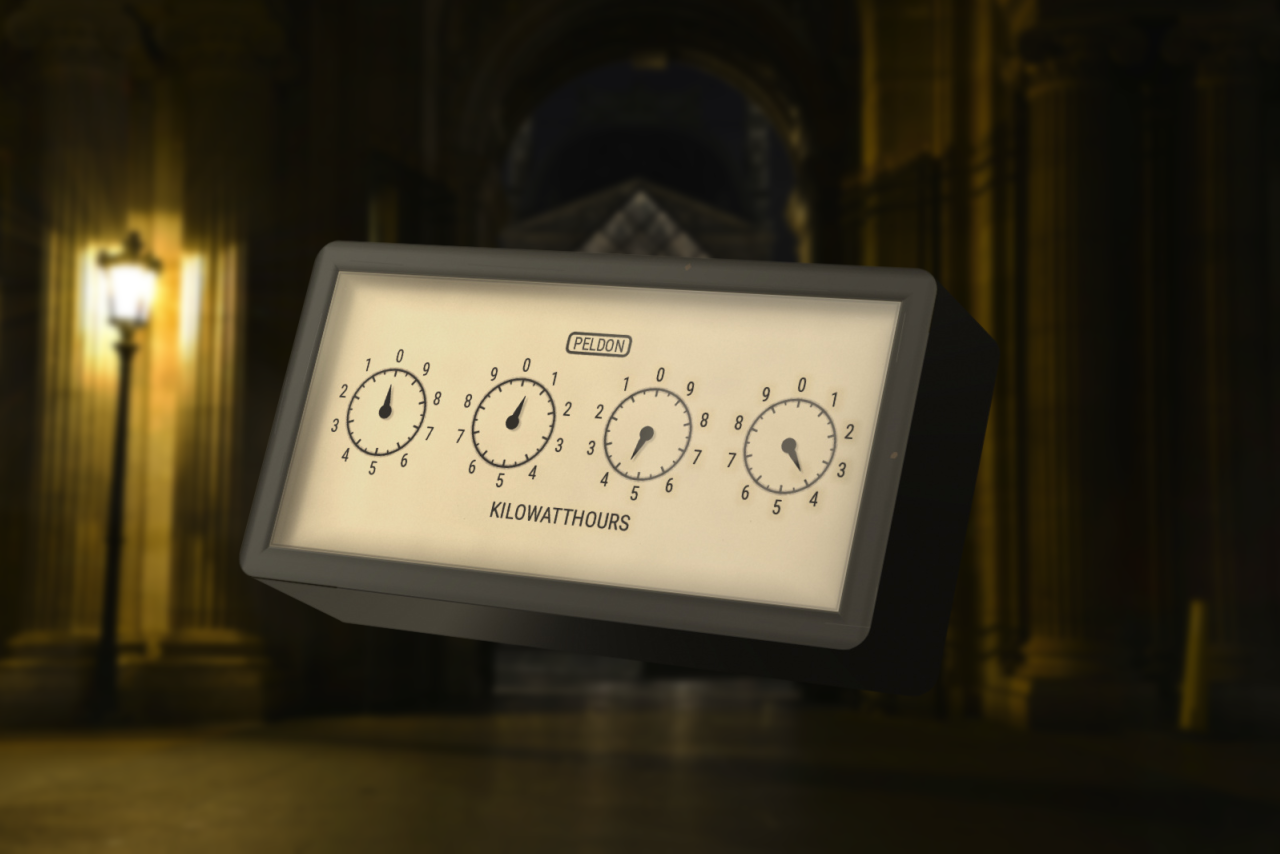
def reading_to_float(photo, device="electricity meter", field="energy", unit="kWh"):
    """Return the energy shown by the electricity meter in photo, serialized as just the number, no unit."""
44
